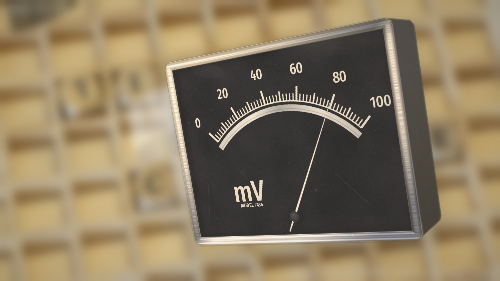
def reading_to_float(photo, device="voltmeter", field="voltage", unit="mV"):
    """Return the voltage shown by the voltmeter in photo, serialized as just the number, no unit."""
80
